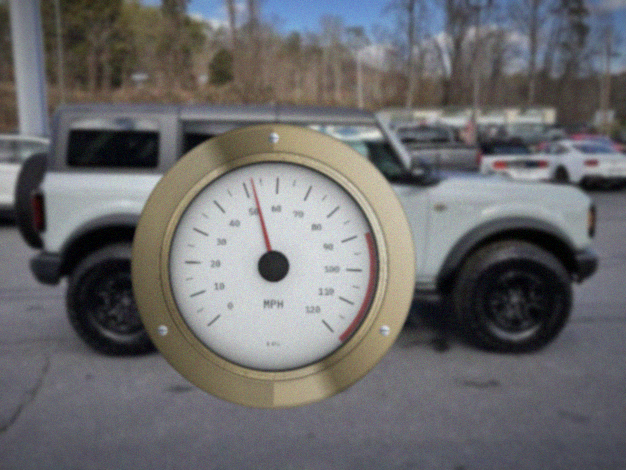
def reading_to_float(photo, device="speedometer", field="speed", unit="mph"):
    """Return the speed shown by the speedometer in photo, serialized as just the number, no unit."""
52.5
